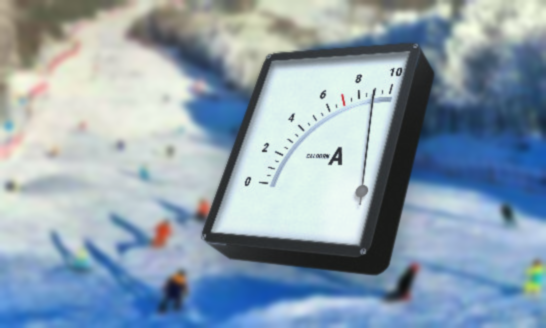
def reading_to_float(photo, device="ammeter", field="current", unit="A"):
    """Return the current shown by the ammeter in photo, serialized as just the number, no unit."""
9
